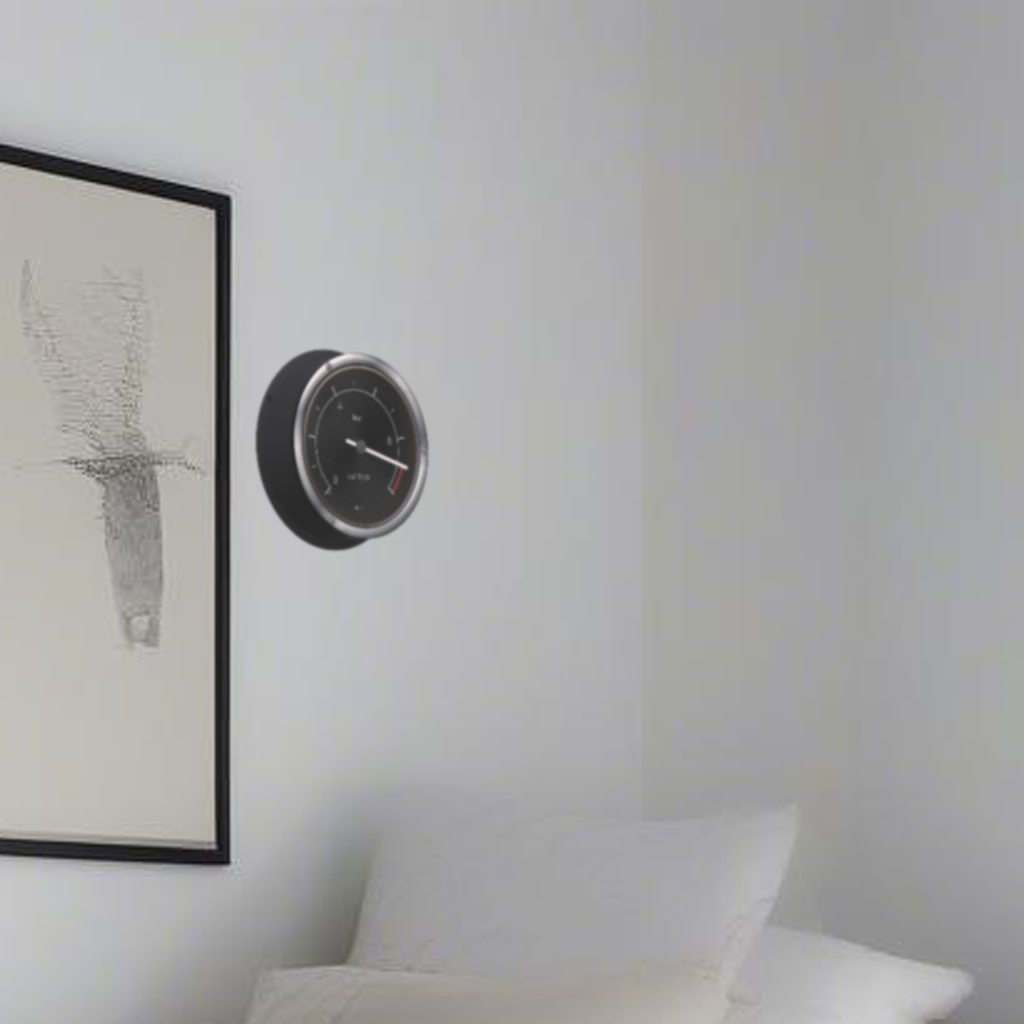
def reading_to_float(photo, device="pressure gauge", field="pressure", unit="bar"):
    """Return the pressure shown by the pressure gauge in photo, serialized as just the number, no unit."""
9
